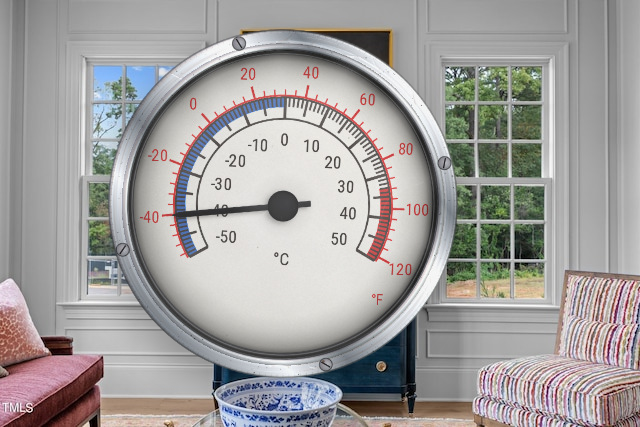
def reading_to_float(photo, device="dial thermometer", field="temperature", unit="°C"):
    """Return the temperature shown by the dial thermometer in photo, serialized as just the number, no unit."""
-40
